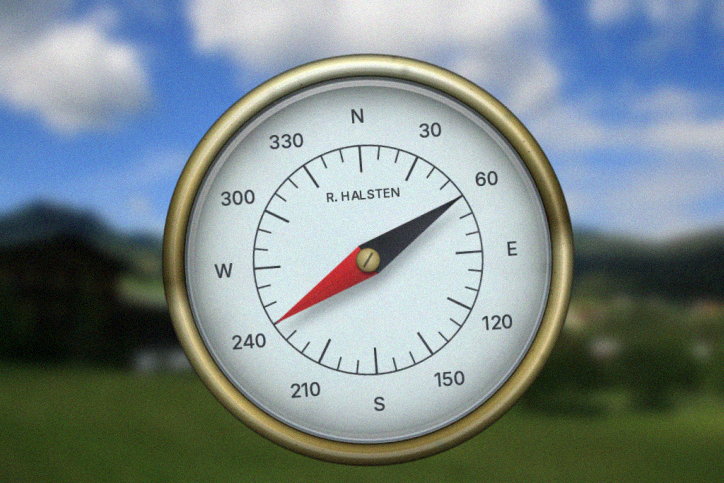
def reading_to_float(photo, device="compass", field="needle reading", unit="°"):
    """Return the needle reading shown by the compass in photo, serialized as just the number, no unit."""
240
